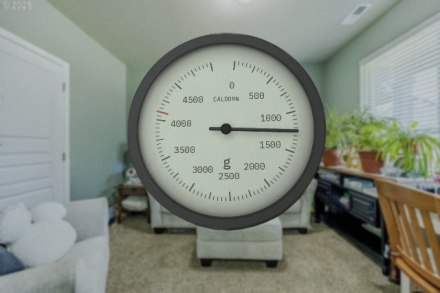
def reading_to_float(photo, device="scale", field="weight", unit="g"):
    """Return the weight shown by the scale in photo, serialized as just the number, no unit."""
1250
